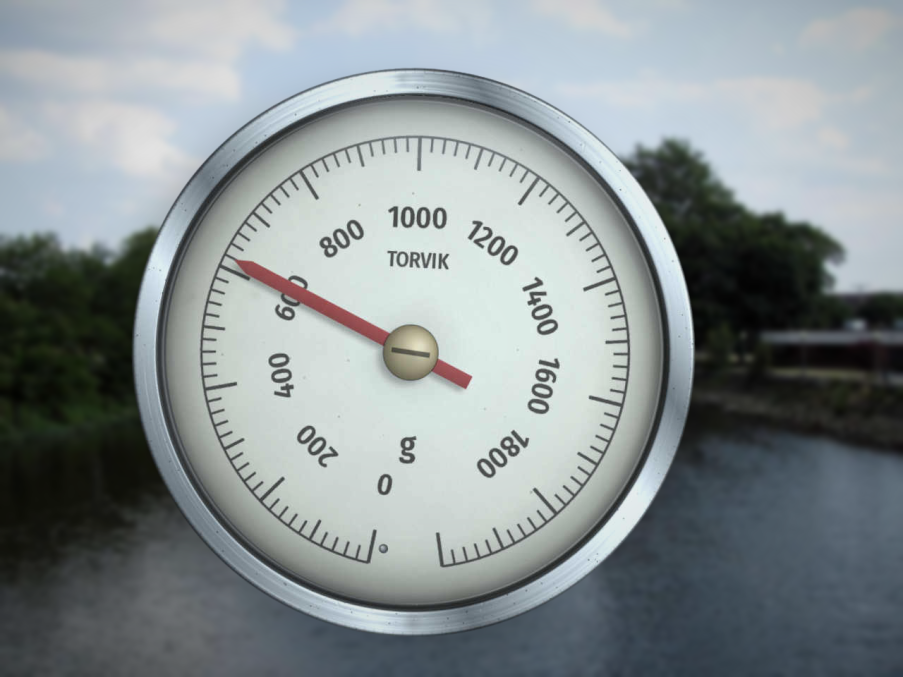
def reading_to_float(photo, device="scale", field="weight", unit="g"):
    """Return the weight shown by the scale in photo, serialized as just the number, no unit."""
620
